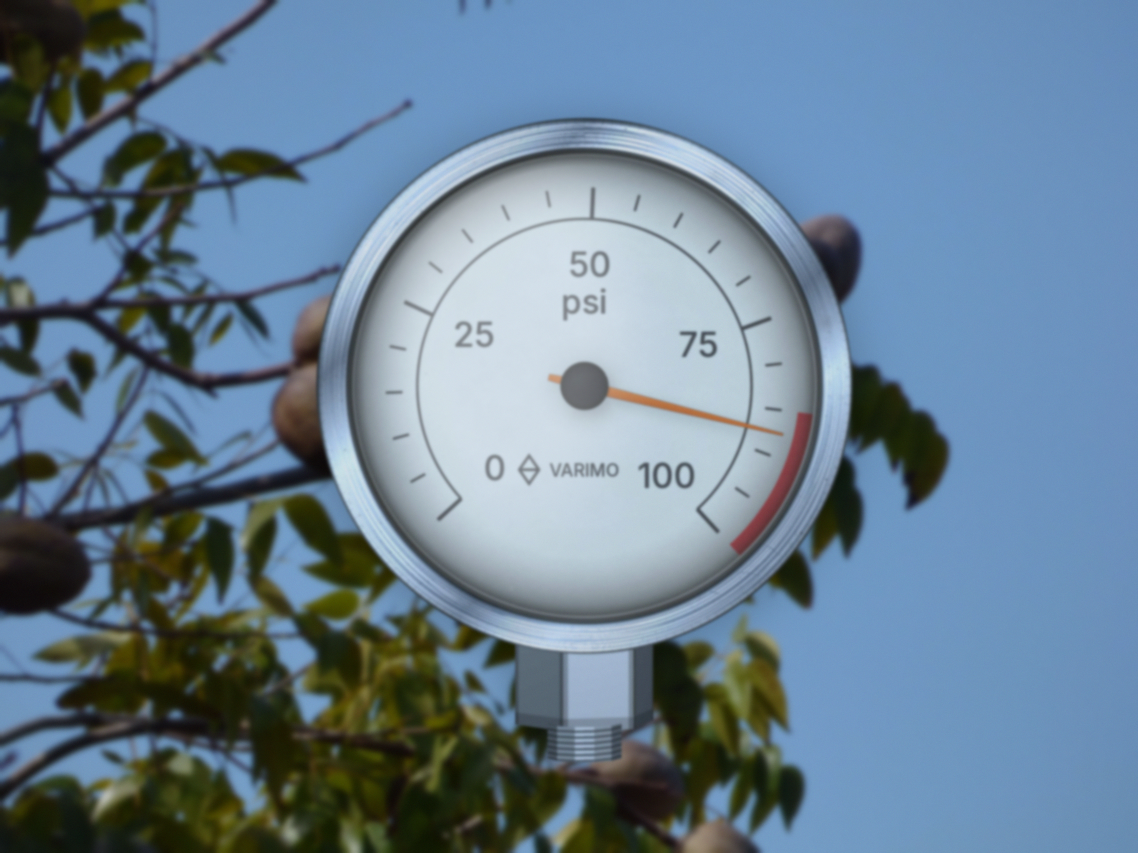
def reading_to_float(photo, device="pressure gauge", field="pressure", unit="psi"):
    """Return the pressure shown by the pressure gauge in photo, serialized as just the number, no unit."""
87.5
